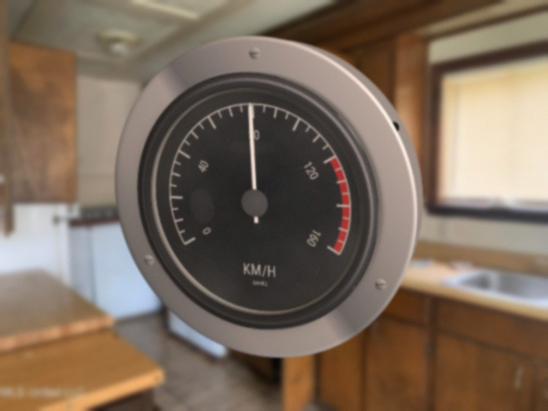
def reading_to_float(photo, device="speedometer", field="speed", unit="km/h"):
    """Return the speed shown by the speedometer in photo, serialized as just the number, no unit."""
80
